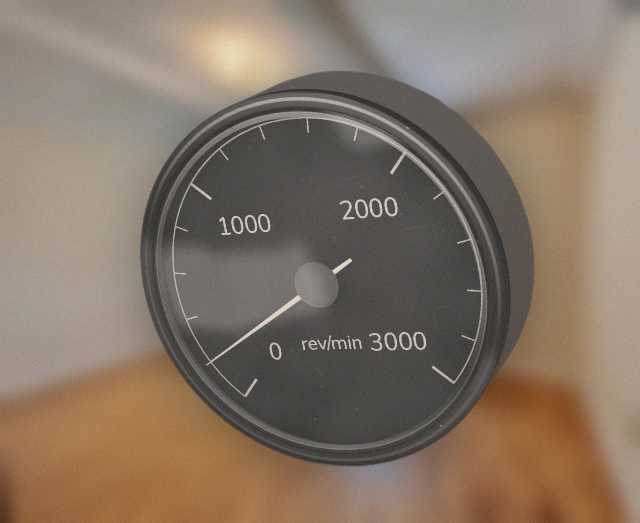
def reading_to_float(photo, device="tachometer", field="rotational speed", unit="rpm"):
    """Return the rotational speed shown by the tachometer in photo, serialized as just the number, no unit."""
200
